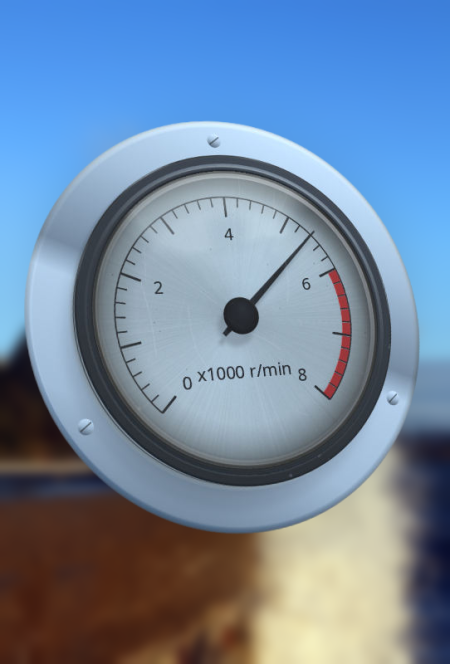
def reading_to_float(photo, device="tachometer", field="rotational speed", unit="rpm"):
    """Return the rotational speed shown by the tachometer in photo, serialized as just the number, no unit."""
5400
